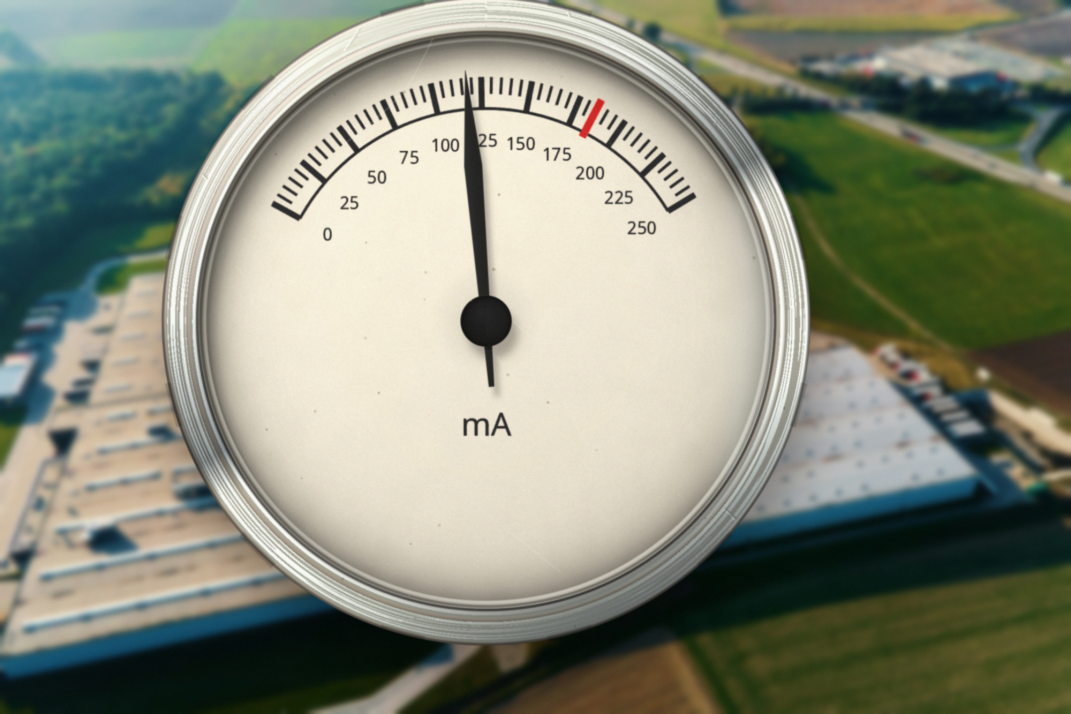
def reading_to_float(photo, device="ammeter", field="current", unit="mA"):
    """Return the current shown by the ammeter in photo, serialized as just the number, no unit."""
117.5
